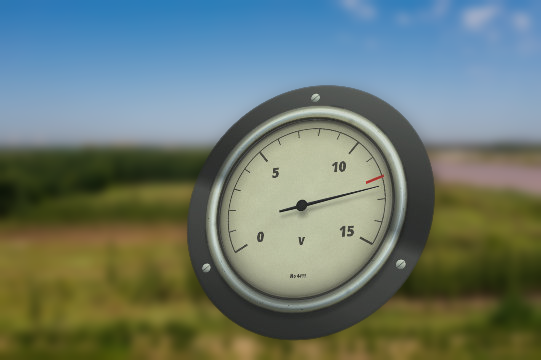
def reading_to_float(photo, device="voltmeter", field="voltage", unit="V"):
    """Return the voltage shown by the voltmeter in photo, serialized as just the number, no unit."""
12.5
